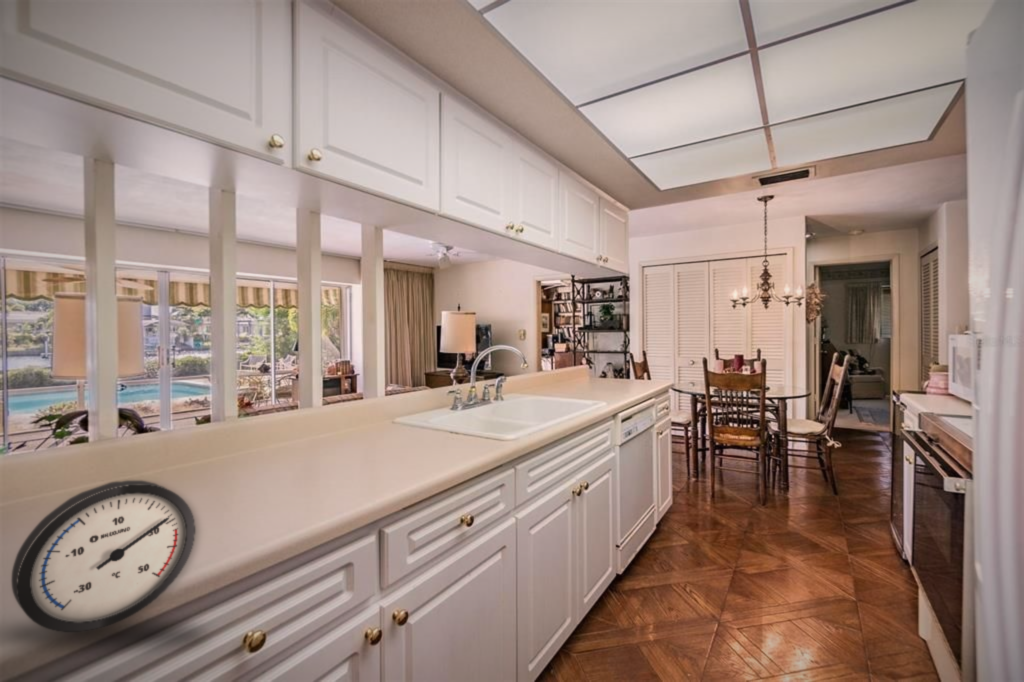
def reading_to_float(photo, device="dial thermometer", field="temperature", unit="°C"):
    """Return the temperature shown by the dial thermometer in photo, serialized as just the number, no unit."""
28
